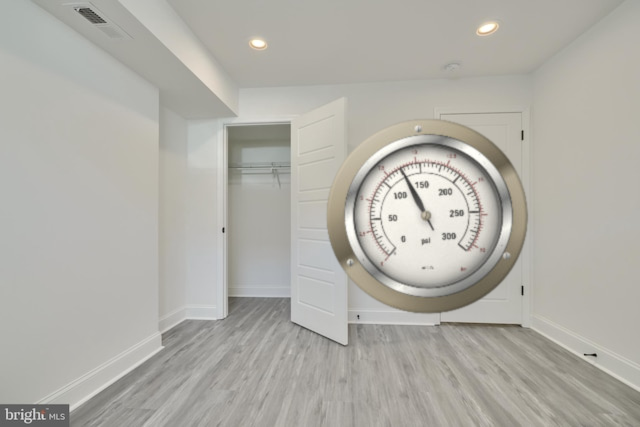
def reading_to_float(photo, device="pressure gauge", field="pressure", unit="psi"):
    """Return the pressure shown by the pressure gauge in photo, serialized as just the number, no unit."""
125
